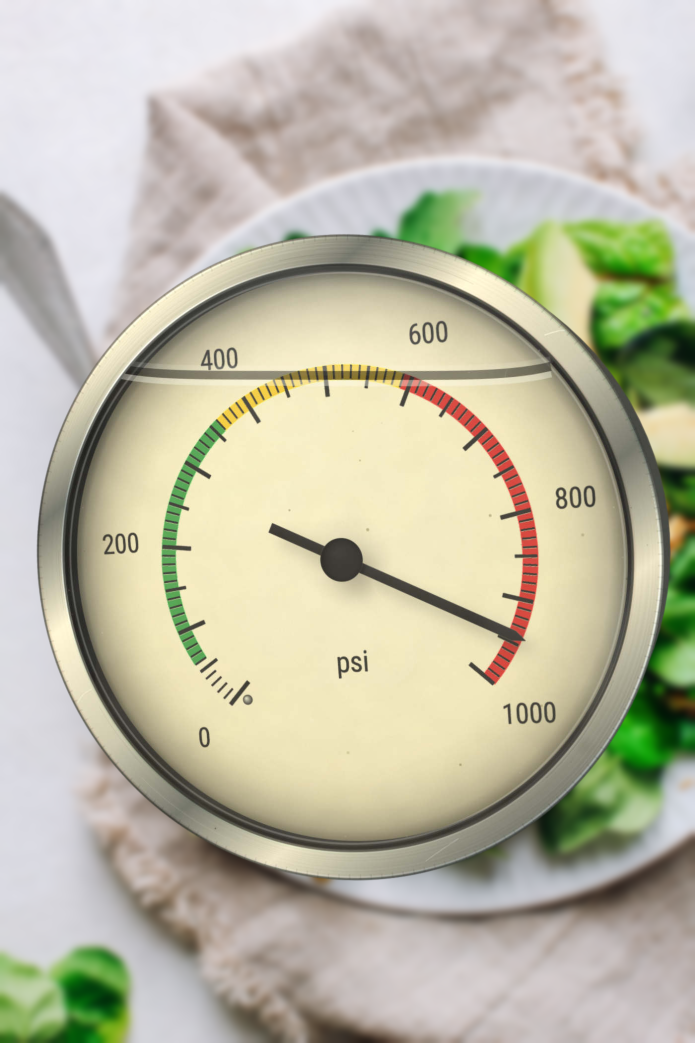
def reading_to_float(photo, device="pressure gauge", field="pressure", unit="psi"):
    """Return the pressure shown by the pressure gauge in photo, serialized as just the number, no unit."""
940
